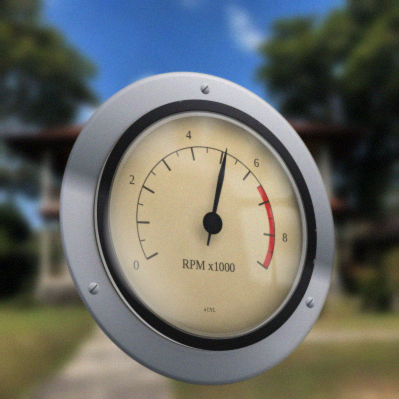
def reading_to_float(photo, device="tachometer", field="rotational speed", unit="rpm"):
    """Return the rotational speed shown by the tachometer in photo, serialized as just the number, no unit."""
5000
